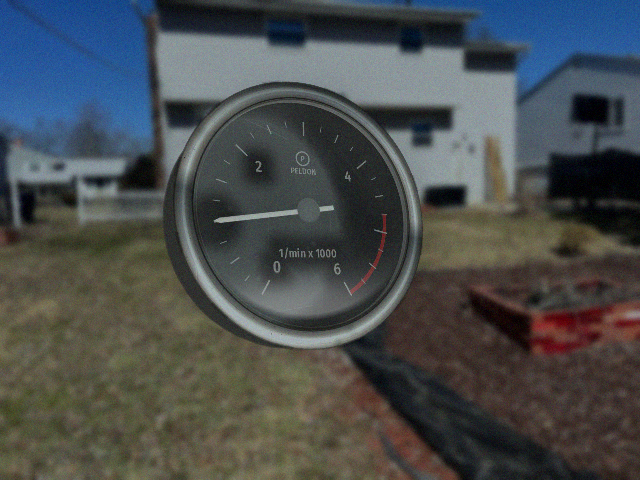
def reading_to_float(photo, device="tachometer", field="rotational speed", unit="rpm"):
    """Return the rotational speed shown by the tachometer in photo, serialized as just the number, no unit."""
1000
